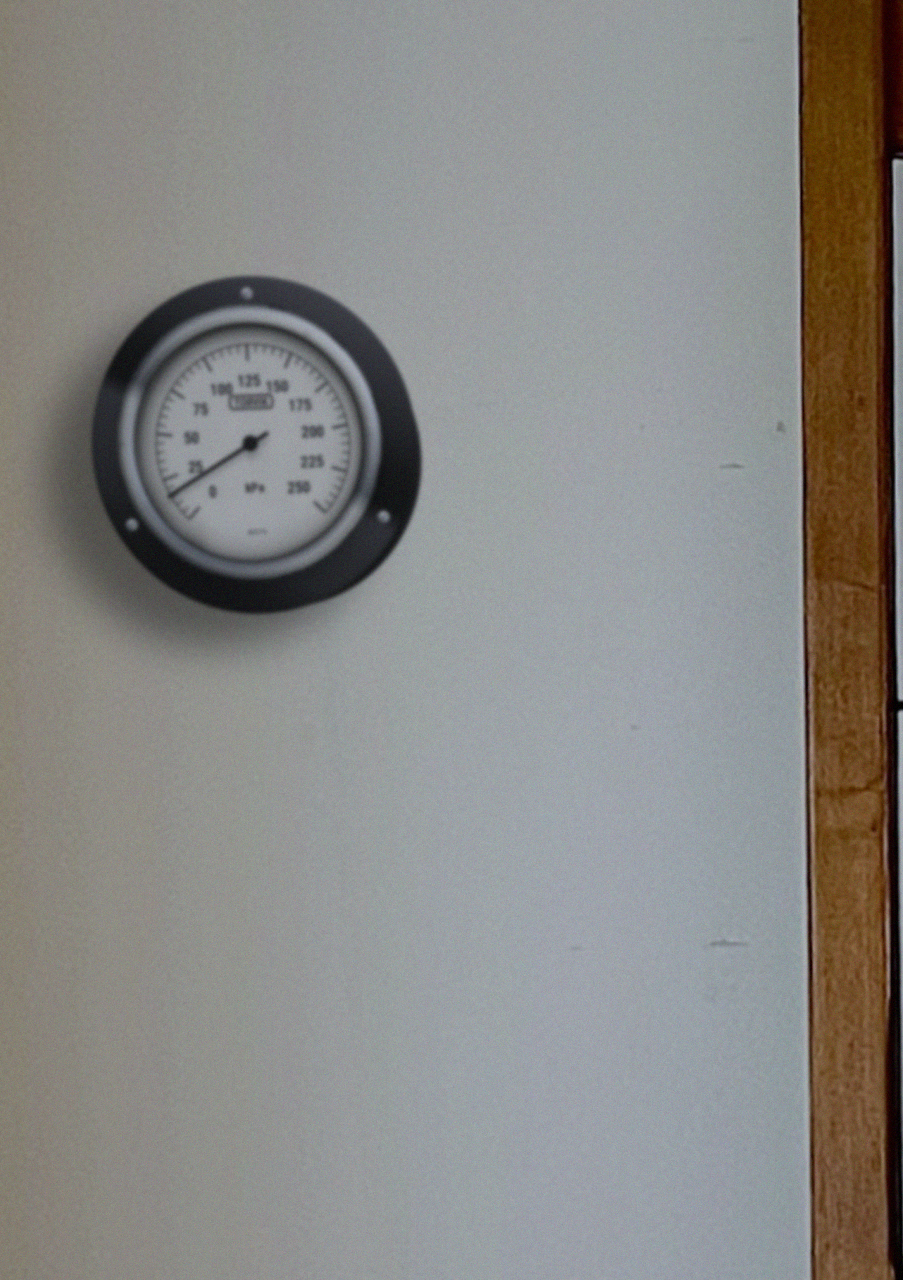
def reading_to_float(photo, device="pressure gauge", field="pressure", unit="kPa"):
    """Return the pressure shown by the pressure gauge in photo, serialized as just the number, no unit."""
15
